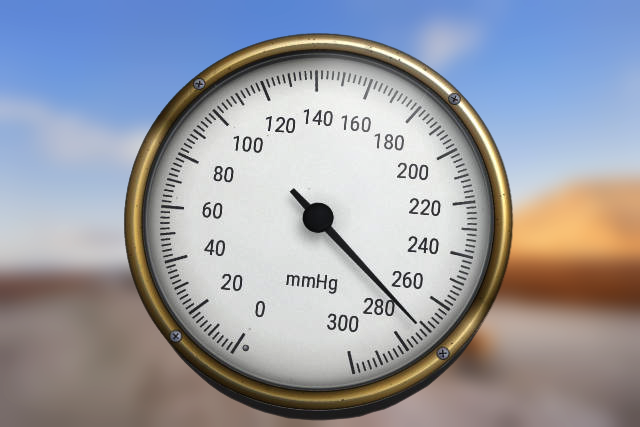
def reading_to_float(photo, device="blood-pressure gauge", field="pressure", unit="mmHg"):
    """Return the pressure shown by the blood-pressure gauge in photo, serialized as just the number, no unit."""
272
